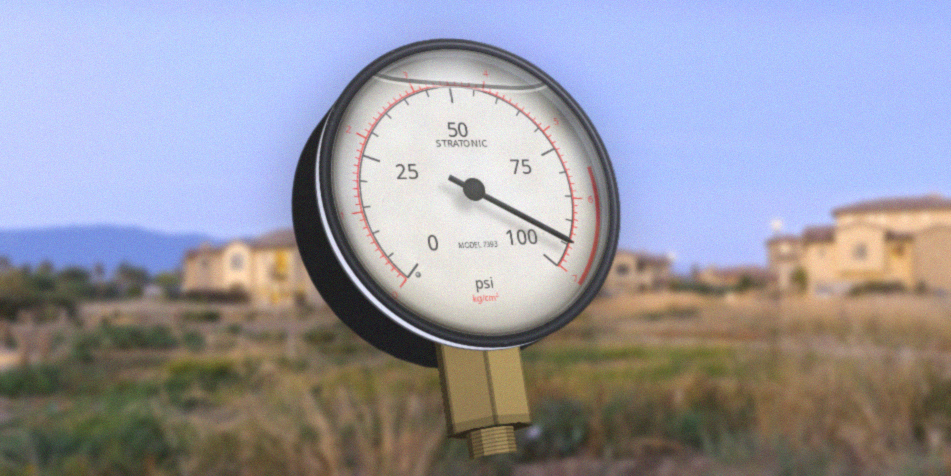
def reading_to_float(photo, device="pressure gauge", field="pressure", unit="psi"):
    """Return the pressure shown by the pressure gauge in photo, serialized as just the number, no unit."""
95
